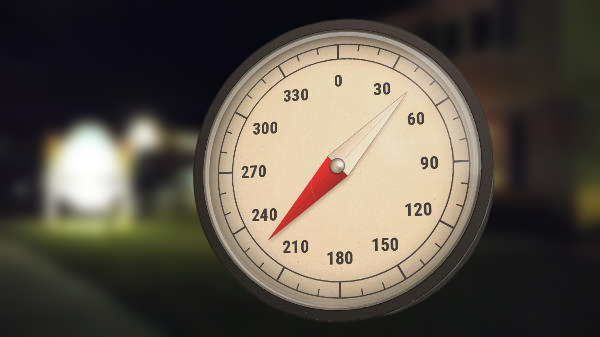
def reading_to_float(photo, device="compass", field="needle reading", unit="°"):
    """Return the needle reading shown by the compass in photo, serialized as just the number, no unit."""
225
